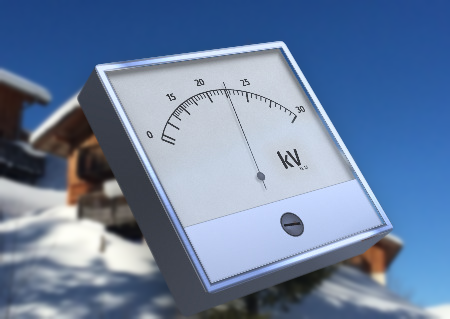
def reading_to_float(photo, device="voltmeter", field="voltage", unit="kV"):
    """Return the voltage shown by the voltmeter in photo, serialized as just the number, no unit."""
22.5
